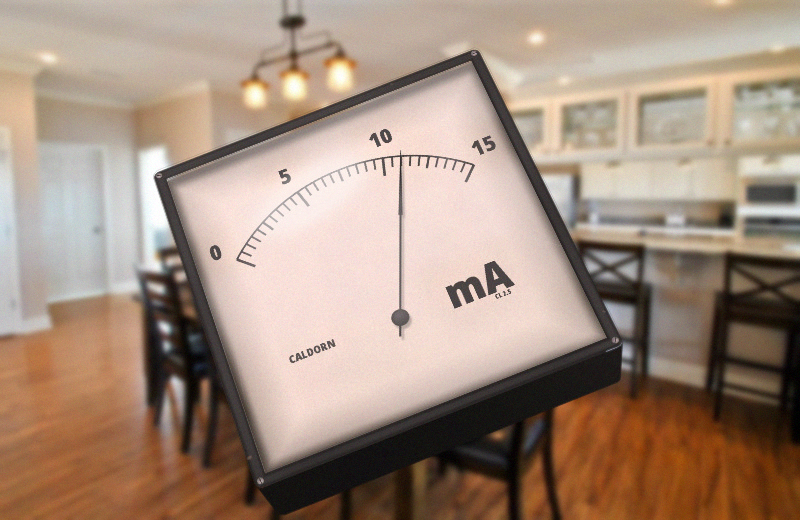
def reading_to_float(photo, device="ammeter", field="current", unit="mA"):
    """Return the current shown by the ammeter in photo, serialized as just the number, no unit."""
11
